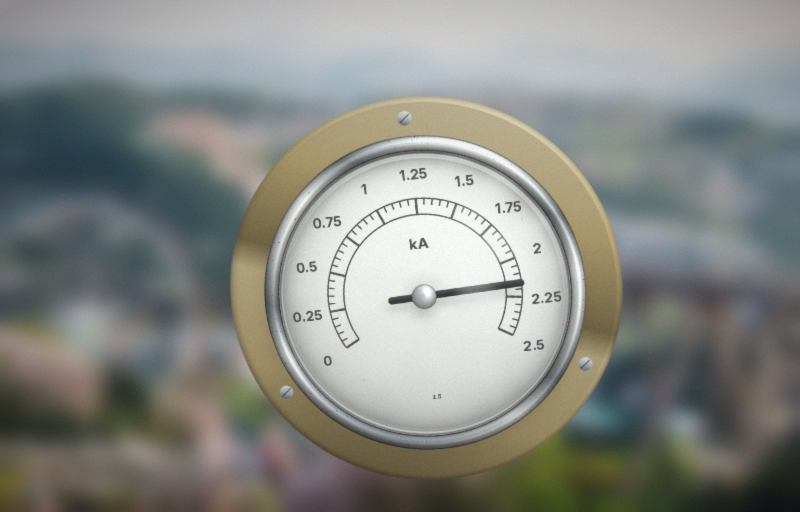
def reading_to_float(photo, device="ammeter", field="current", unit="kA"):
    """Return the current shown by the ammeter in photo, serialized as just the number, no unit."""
2.15
